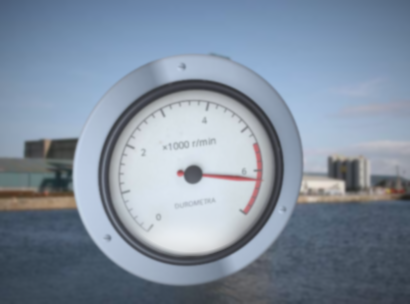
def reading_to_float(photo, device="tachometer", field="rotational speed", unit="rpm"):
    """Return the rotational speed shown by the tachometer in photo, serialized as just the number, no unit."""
6200
